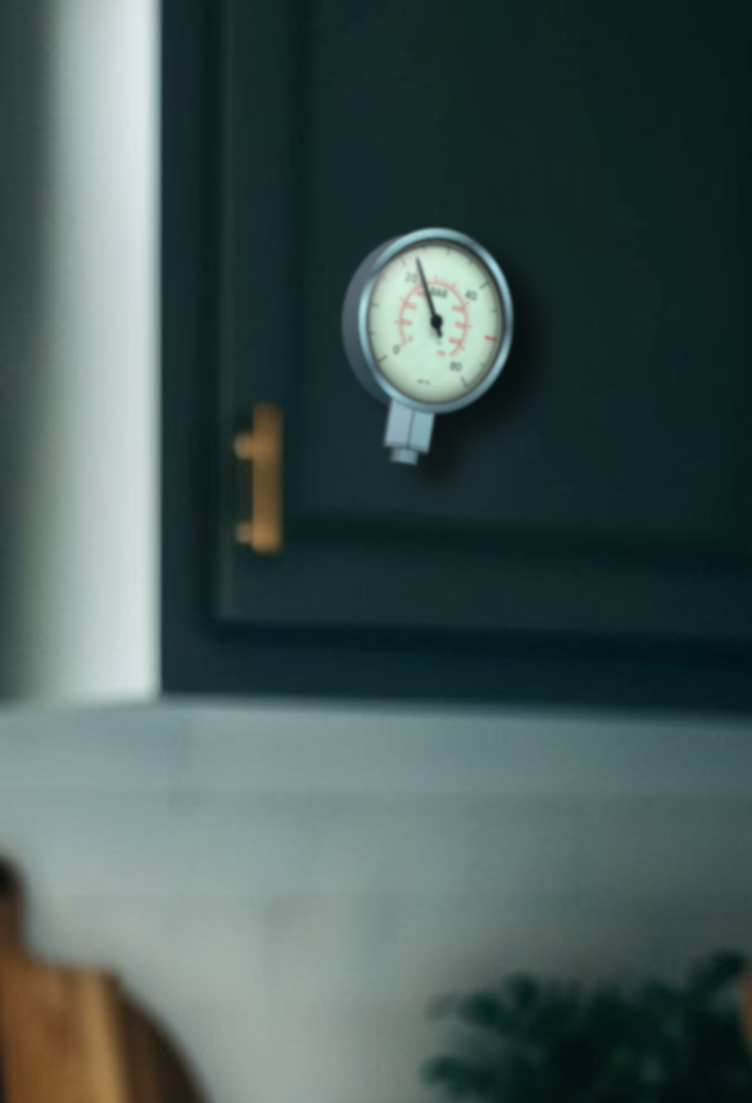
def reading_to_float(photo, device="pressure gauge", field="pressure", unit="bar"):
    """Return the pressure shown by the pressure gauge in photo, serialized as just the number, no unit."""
22.5
